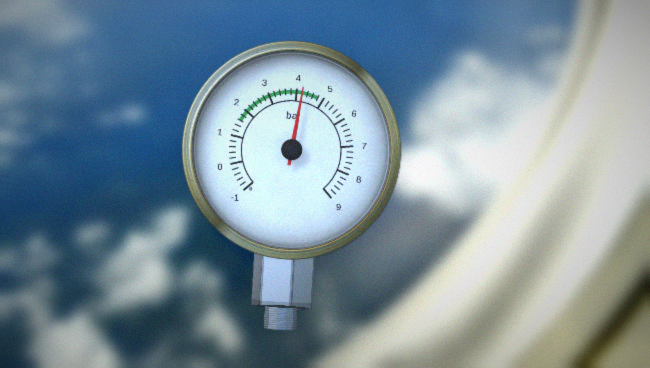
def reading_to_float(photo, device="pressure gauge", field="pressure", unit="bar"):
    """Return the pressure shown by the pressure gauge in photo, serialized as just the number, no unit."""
4.2
